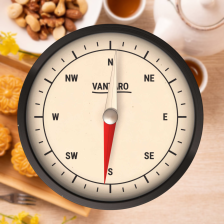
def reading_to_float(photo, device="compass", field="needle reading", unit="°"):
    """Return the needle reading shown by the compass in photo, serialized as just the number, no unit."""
185
